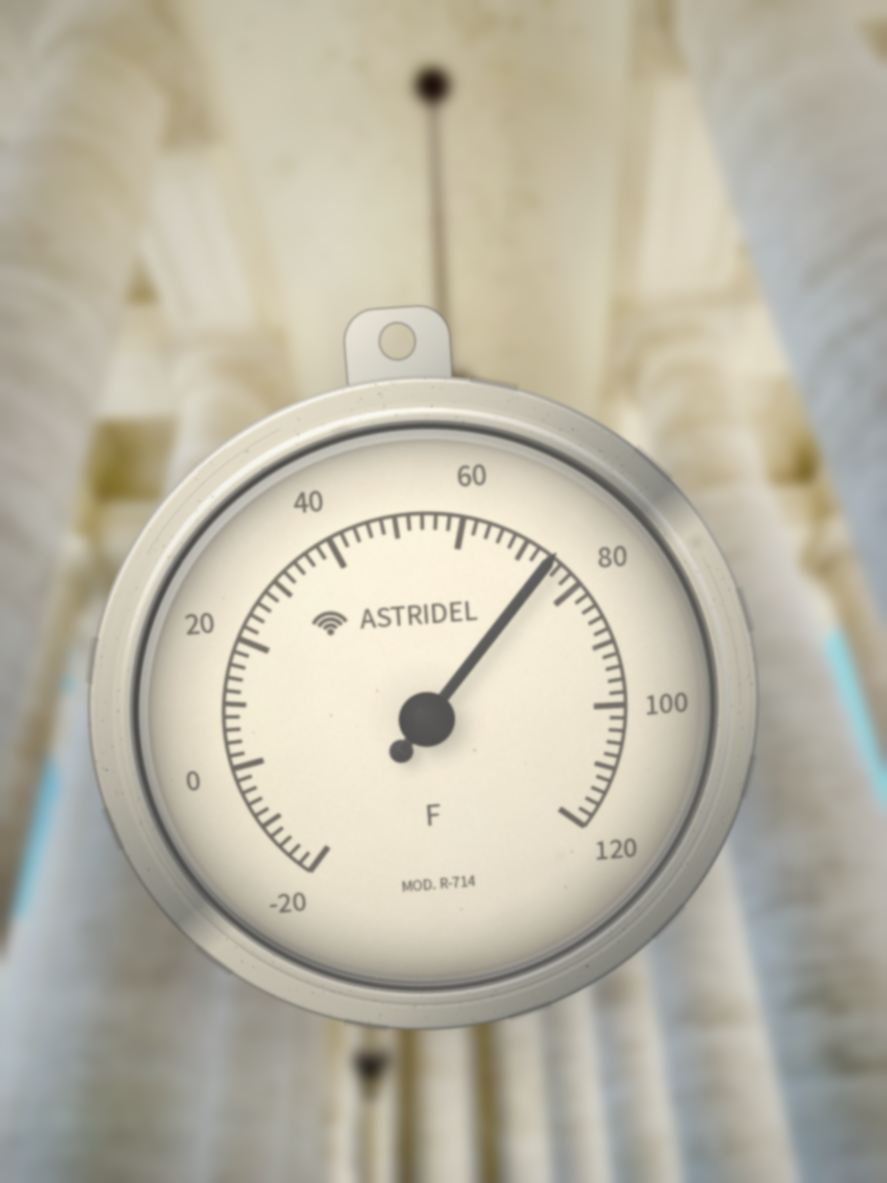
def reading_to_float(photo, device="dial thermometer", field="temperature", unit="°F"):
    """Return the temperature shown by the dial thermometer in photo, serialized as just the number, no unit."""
74
